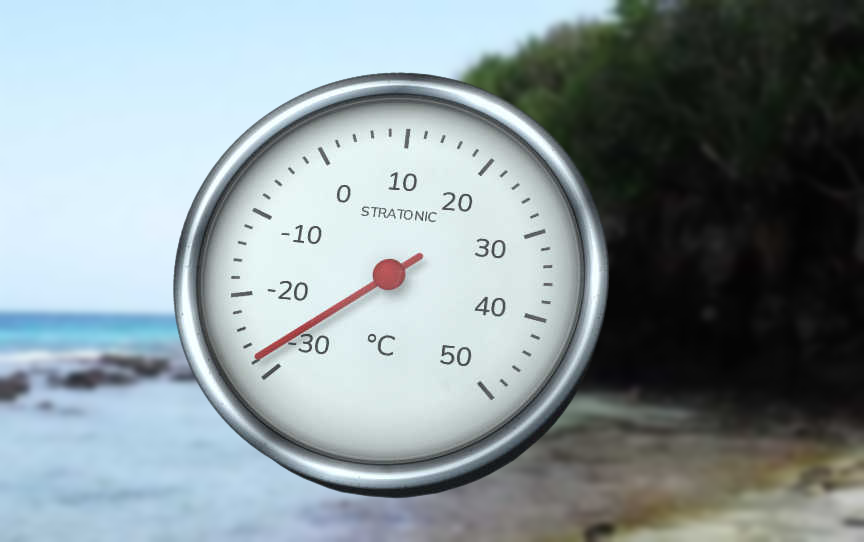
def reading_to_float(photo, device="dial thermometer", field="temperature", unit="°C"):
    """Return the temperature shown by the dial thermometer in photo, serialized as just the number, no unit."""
-28
